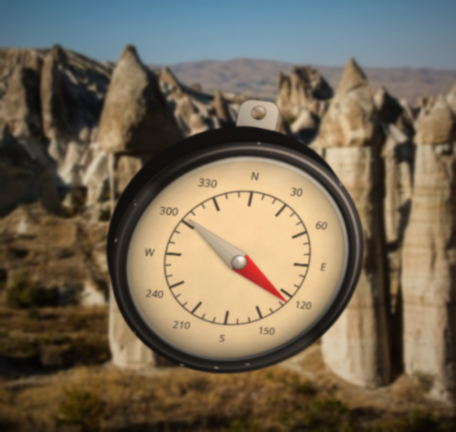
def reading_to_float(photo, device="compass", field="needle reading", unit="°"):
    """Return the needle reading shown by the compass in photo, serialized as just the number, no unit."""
125
